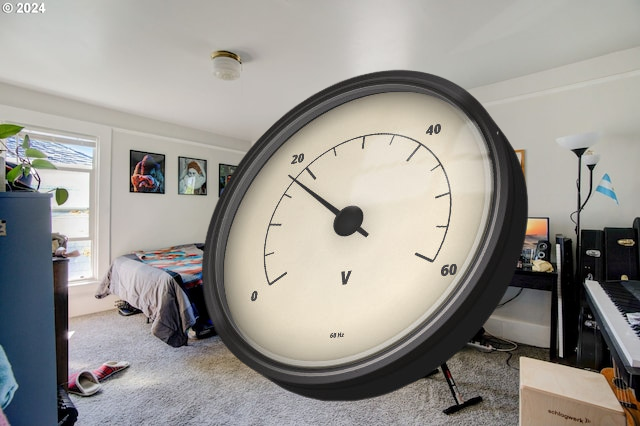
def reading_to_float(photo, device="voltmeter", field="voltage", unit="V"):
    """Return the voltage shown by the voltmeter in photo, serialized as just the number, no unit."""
17.5
